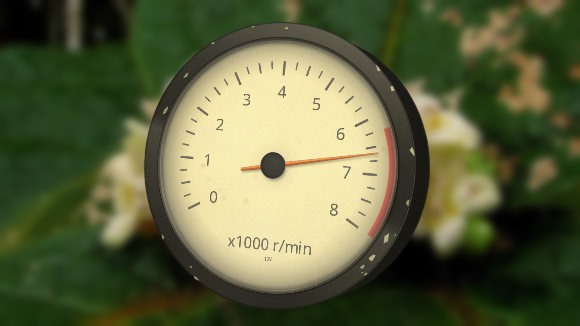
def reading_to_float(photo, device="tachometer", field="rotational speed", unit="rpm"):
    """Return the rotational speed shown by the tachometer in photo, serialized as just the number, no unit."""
6625
